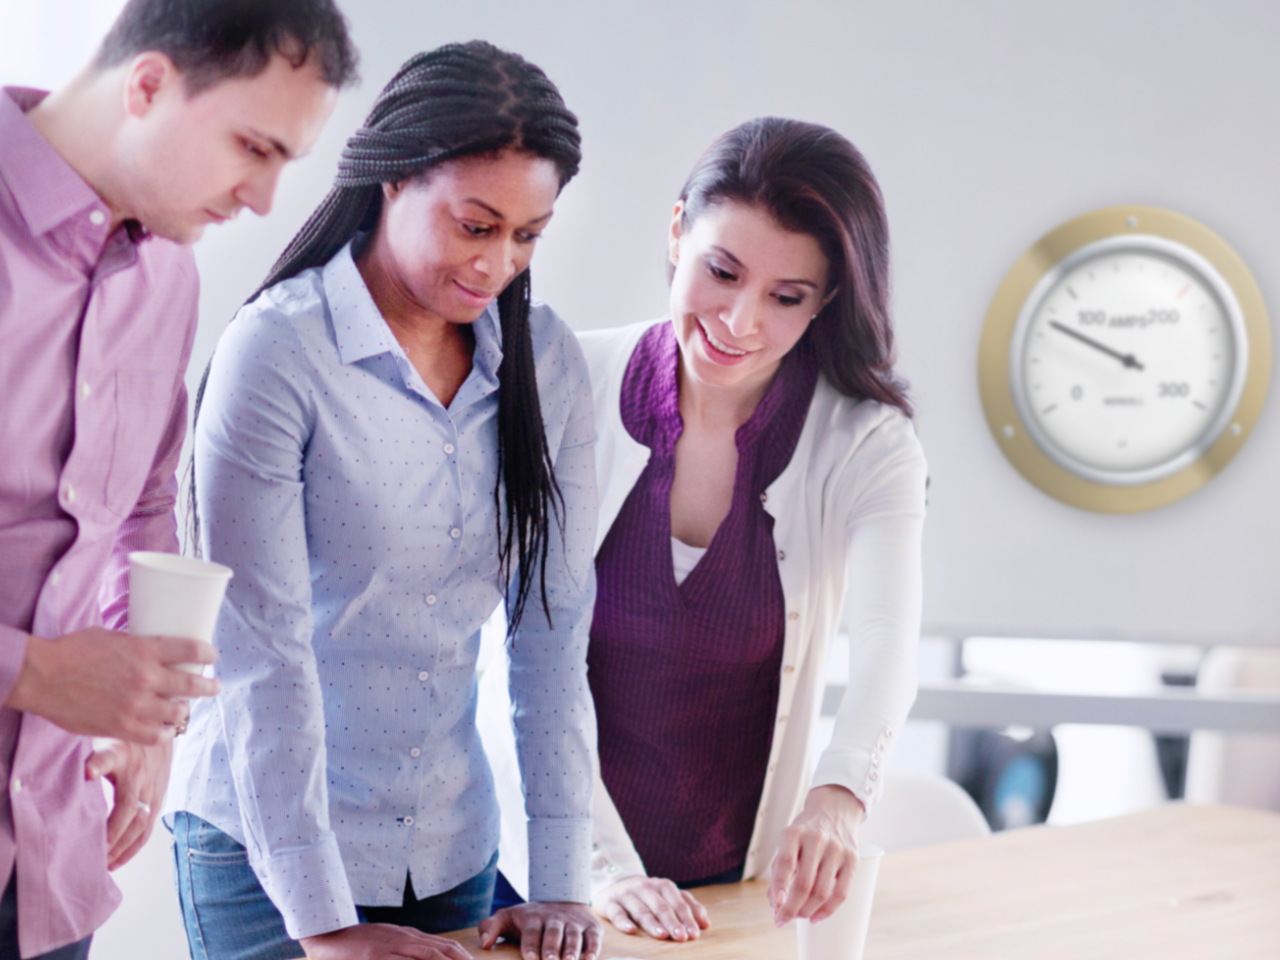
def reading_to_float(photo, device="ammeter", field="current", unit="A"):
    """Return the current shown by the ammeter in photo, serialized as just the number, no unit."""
70
